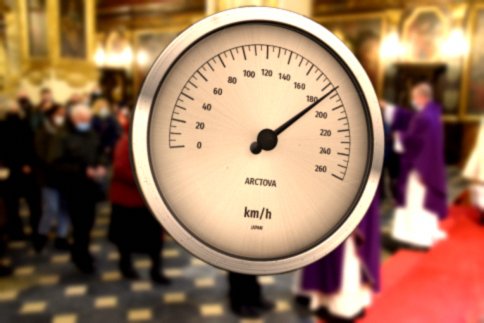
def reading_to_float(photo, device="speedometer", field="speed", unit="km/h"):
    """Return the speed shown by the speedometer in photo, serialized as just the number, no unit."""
185
